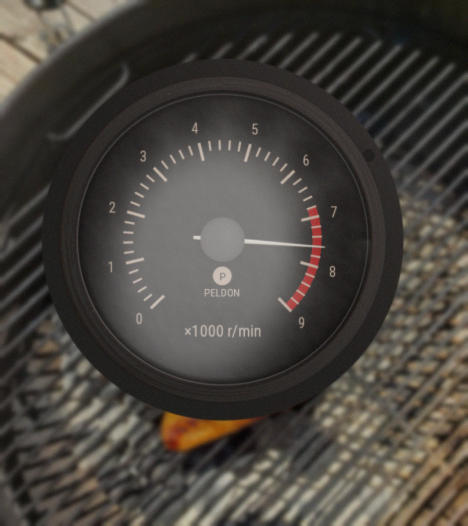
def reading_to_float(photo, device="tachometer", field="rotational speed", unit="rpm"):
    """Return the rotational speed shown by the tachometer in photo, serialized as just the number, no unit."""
7600
